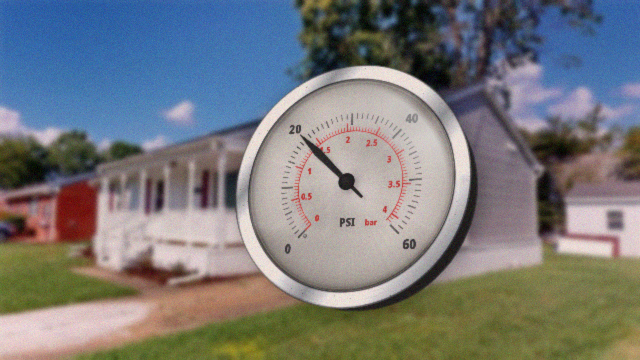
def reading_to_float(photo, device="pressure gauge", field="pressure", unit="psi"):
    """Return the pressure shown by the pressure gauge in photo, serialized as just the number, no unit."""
20
